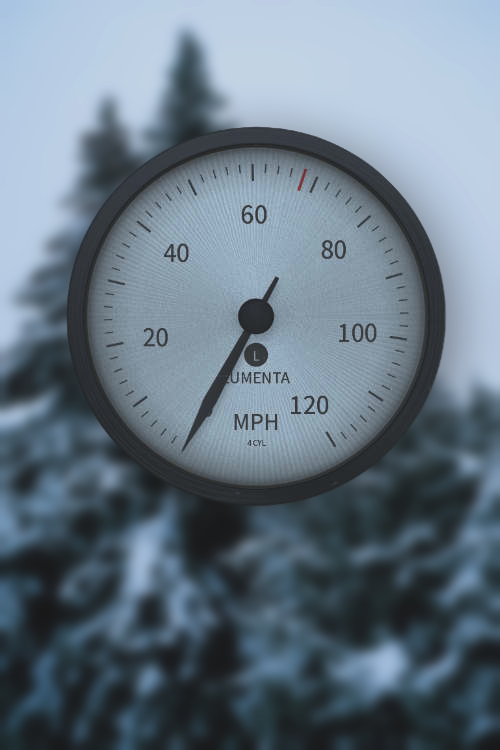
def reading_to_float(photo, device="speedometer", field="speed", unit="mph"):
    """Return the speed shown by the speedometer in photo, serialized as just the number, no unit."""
0
